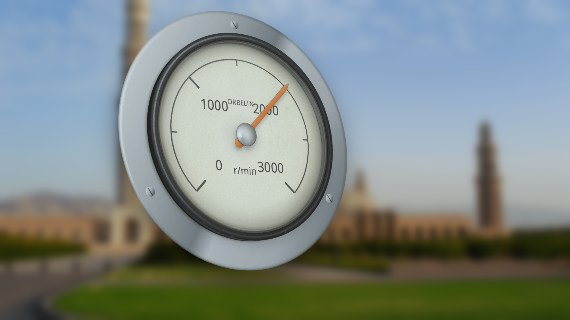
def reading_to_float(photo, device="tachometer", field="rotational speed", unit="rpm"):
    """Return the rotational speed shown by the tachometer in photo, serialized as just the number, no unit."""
2000
